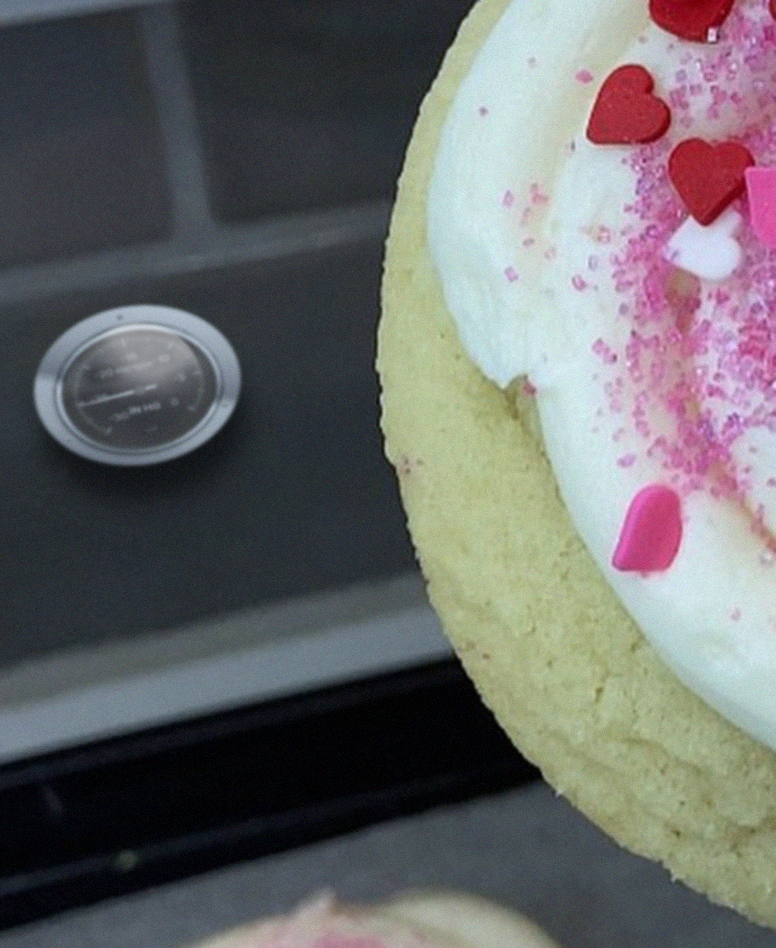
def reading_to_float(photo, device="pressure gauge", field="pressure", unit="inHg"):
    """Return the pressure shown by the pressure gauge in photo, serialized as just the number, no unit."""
-25
